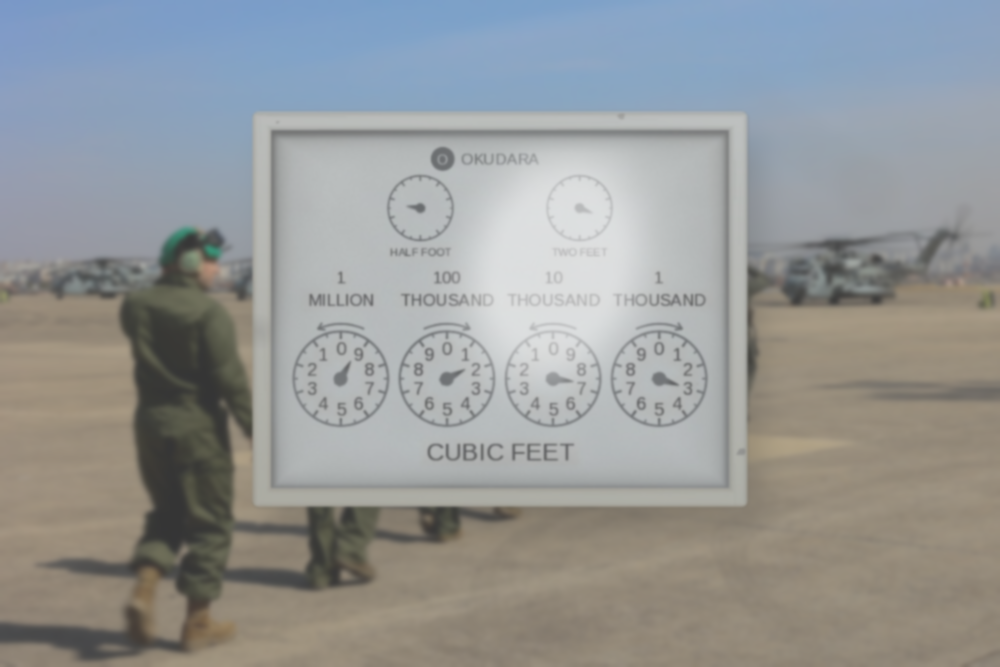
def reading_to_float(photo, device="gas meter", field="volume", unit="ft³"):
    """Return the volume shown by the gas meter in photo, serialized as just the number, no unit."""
917300
